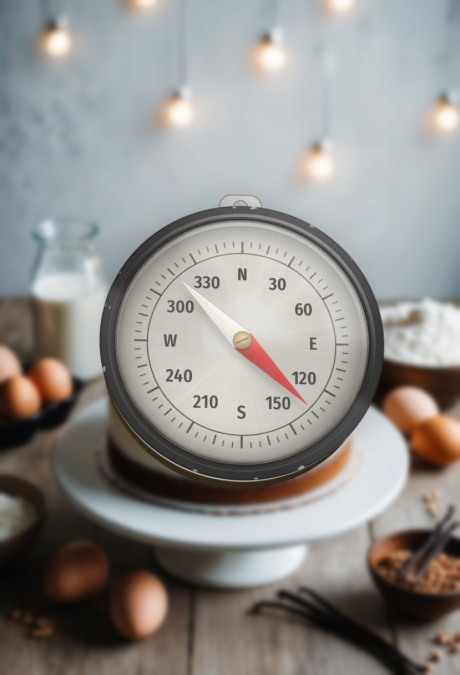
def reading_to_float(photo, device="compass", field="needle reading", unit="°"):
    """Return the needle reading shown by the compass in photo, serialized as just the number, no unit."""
135
